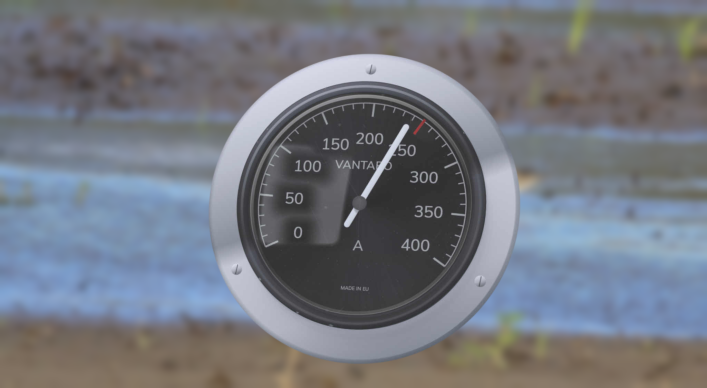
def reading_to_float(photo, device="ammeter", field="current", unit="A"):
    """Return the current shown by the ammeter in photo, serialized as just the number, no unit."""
240
